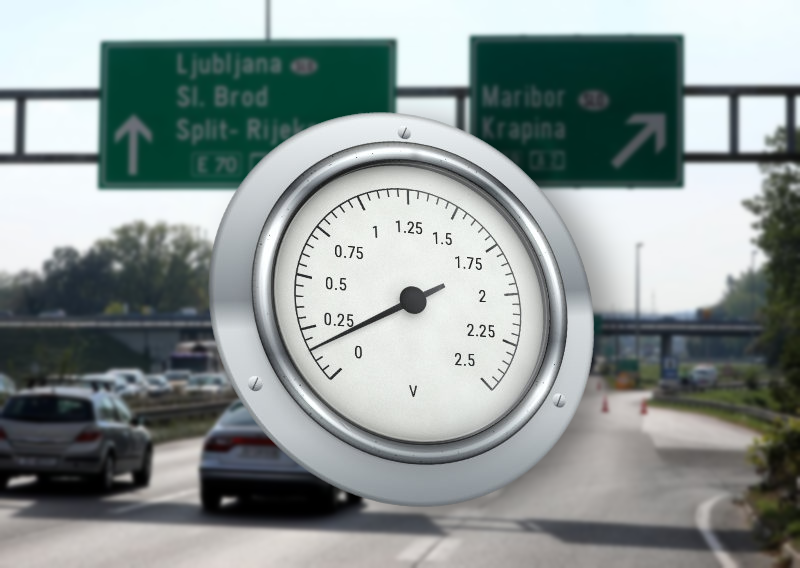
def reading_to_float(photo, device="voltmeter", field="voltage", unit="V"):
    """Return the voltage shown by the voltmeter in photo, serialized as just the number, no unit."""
0.15
